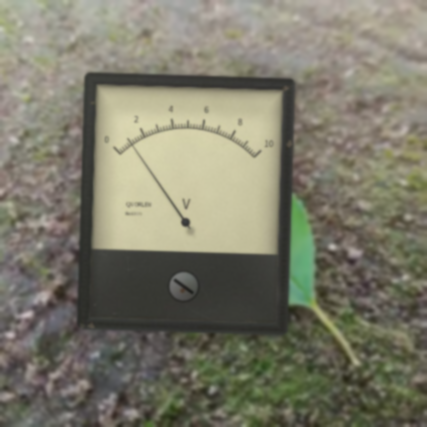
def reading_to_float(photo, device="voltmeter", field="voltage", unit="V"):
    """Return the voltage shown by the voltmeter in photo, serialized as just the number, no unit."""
1
